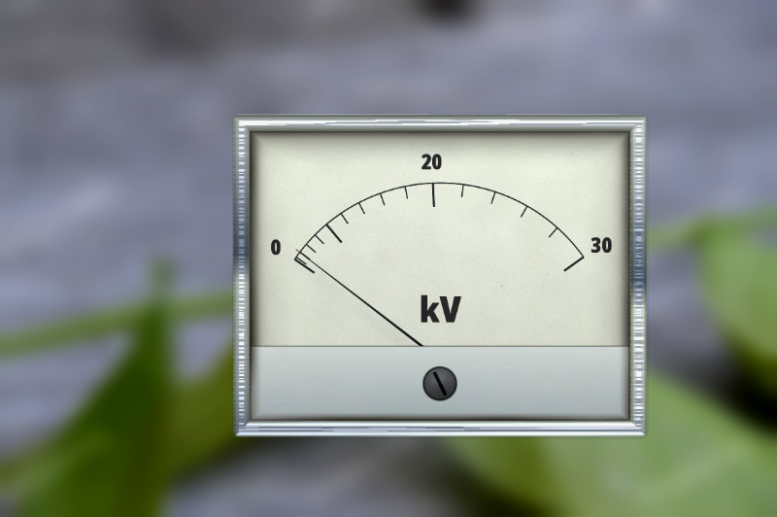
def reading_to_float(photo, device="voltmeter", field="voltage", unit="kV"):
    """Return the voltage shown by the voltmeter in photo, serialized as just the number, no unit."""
4
